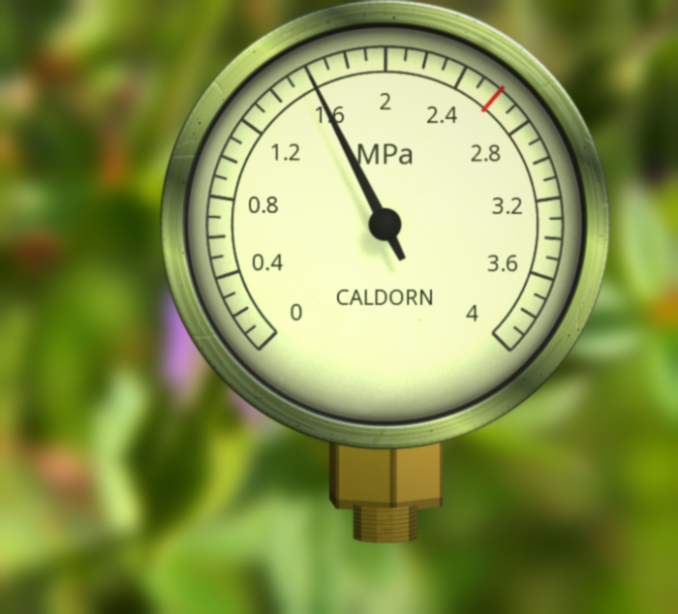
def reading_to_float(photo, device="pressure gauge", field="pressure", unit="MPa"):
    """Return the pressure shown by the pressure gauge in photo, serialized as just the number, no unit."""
1.6
